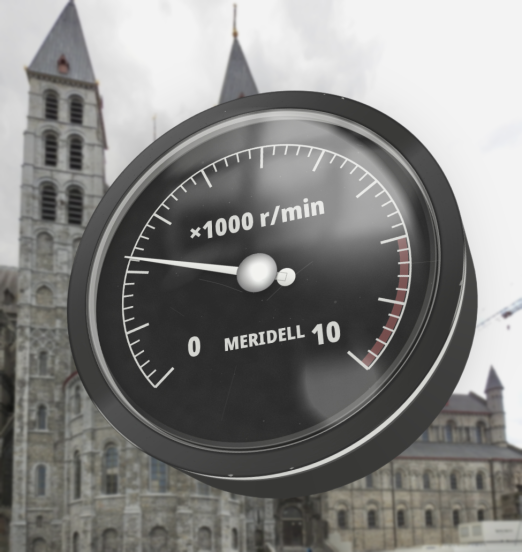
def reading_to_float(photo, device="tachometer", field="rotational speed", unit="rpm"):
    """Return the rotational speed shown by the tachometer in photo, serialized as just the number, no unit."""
2200
